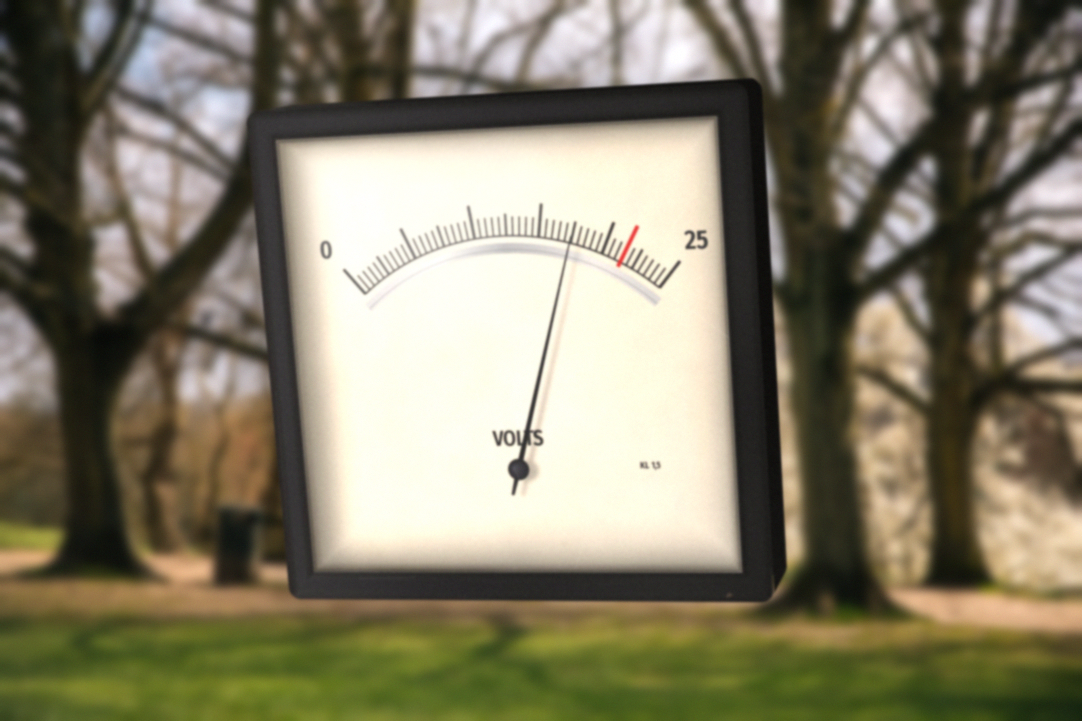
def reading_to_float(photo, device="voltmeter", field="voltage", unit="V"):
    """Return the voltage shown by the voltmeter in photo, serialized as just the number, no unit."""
17.5
